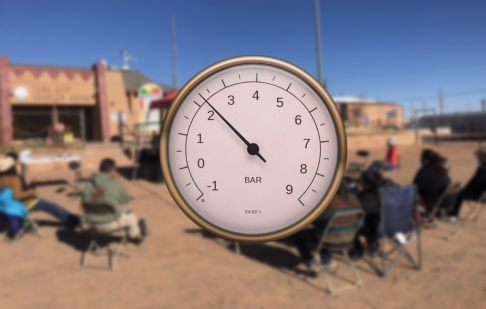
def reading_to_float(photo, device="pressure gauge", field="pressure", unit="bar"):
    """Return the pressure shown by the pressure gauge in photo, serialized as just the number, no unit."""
2.25
